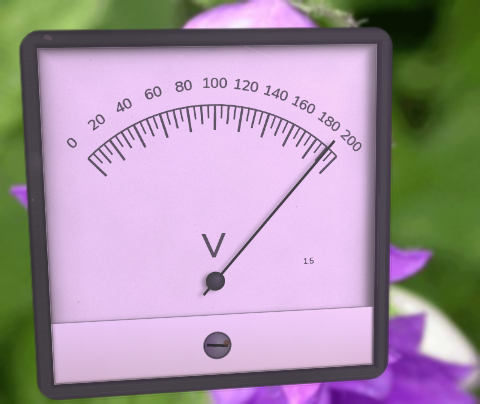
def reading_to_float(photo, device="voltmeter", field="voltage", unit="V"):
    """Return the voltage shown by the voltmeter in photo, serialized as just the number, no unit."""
190
